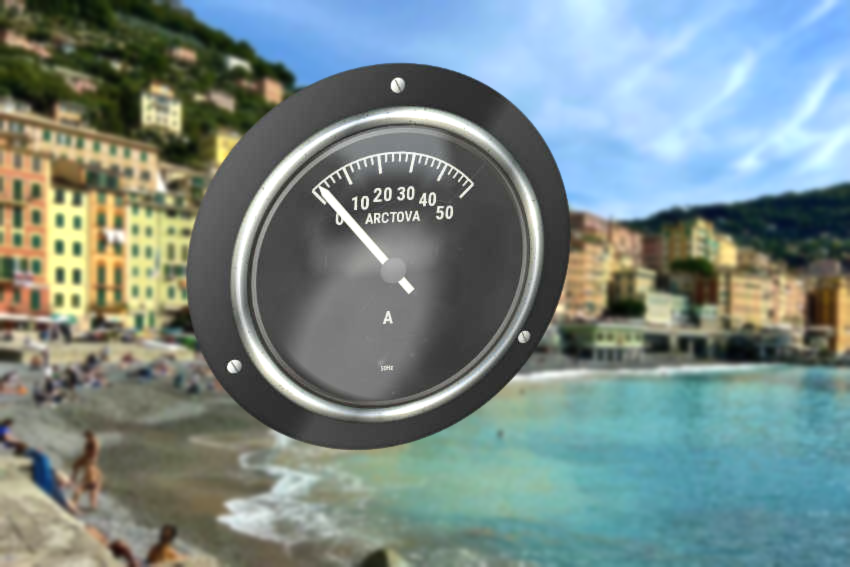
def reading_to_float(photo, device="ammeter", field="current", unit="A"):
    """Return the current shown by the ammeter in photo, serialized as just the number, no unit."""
2
